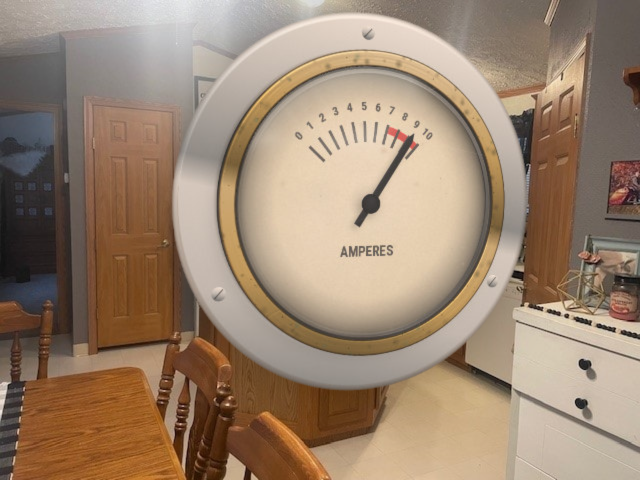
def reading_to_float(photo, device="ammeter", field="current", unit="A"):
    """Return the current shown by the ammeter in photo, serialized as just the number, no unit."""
9
